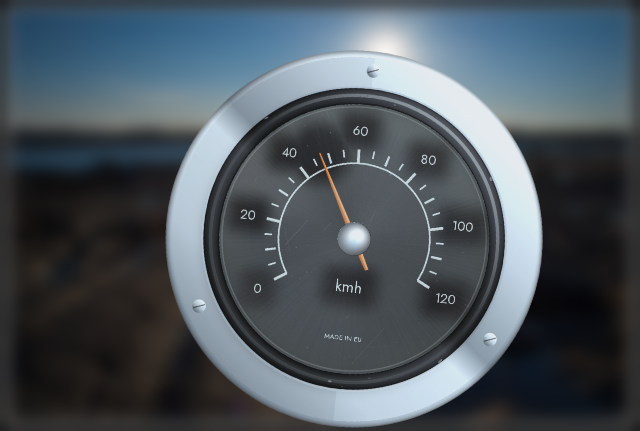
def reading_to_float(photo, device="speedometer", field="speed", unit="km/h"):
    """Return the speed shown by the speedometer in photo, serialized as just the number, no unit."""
47.5
